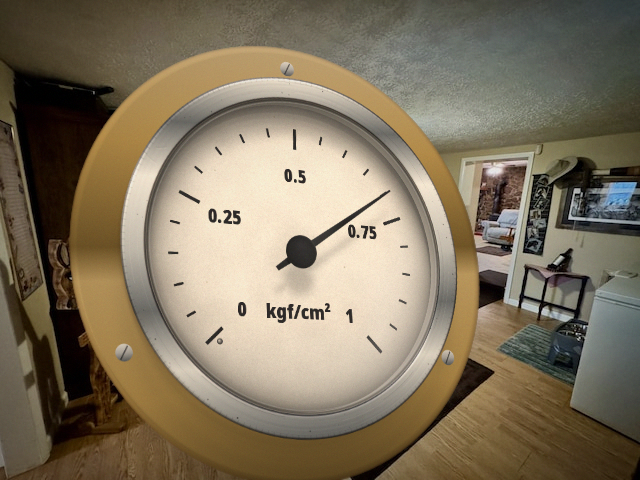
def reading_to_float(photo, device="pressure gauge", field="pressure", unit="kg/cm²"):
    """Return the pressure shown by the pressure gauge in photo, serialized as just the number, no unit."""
0.7
